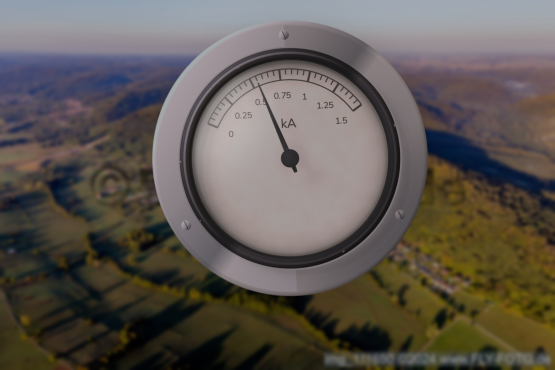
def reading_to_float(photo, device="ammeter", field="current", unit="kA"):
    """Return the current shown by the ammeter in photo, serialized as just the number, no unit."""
0.55
